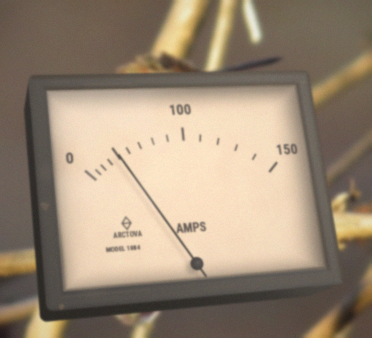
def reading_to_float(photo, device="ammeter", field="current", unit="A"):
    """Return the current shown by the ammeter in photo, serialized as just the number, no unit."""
50
